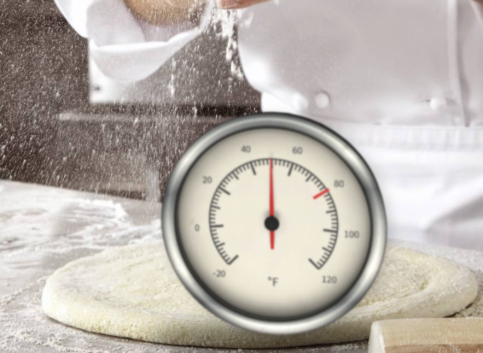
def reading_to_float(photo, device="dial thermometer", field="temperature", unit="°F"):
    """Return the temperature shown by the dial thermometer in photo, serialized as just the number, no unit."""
50
